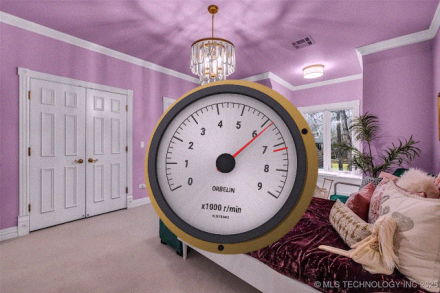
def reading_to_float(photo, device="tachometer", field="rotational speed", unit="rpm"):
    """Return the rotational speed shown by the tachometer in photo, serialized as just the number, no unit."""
6200
